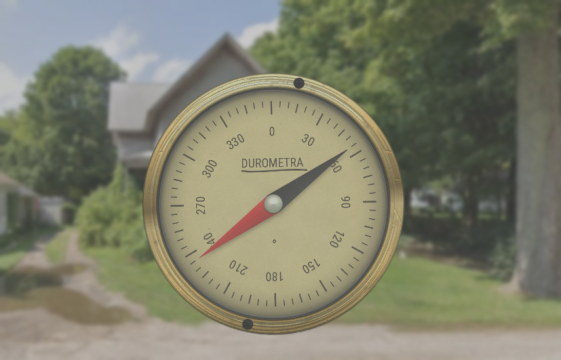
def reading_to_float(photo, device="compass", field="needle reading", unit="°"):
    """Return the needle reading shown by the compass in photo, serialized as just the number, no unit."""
235
